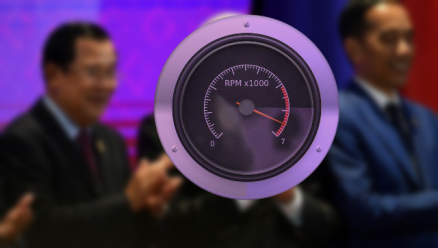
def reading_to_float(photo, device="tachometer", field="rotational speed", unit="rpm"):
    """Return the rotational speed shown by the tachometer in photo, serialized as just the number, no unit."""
6500
